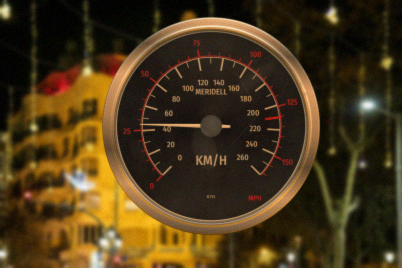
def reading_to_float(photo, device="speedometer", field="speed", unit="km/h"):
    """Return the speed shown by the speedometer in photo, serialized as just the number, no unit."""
45
